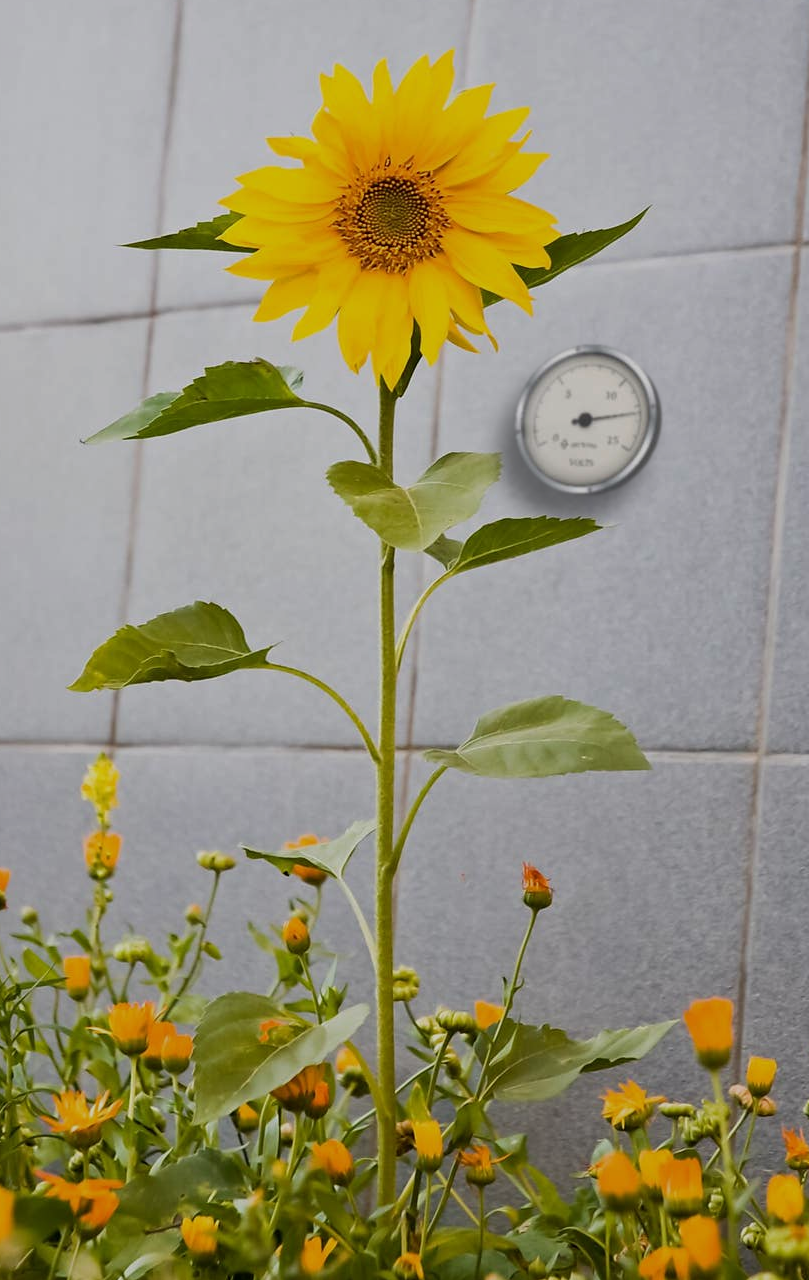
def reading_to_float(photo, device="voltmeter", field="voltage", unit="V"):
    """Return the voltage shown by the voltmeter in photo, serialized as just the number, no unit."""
12.5
